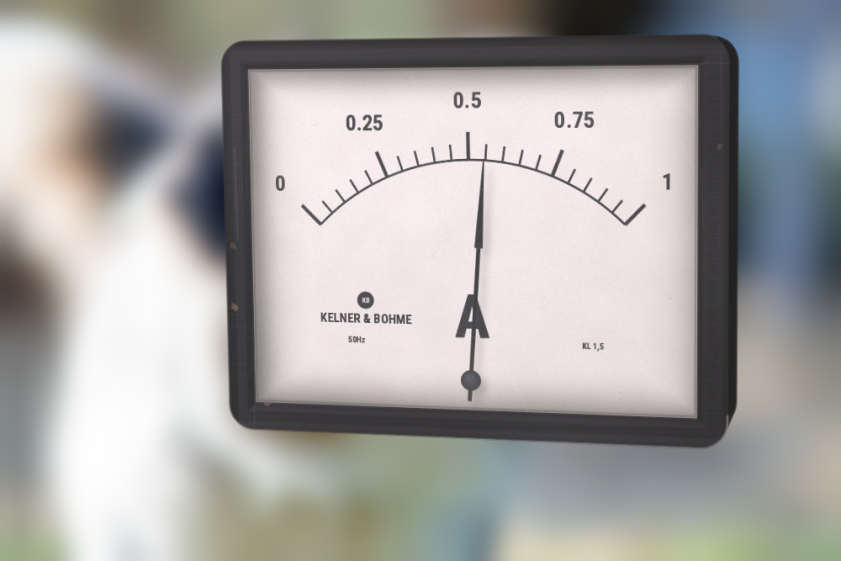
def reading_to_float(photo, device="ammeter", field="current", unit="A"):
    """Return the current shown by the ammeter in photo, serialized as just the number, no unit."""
0.55
